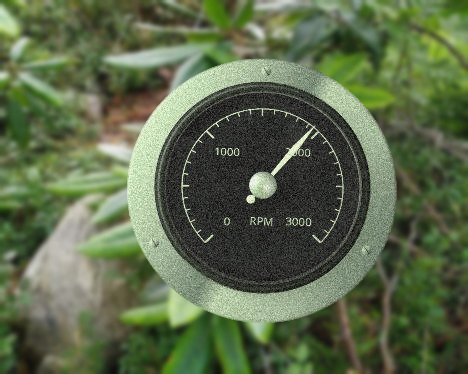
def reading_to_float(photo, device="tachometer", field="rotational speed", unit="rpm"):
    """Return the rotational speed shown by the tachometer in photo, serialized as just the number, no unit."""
1950
